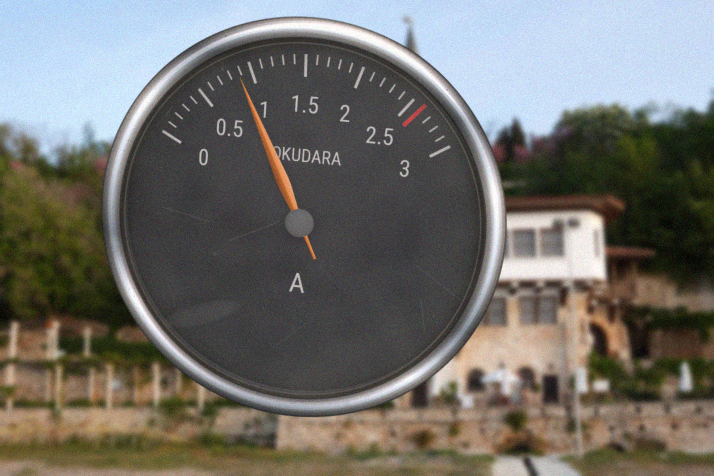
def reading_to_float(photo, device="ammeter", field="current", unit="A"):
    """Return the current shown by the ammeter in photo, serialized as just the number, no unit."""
0.9
